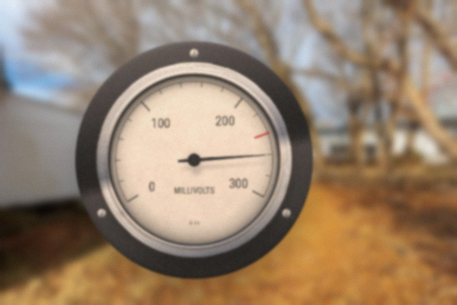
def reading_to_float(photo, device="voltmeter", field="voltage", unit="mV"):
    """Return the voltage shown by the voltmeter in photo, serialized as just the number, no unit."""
260
